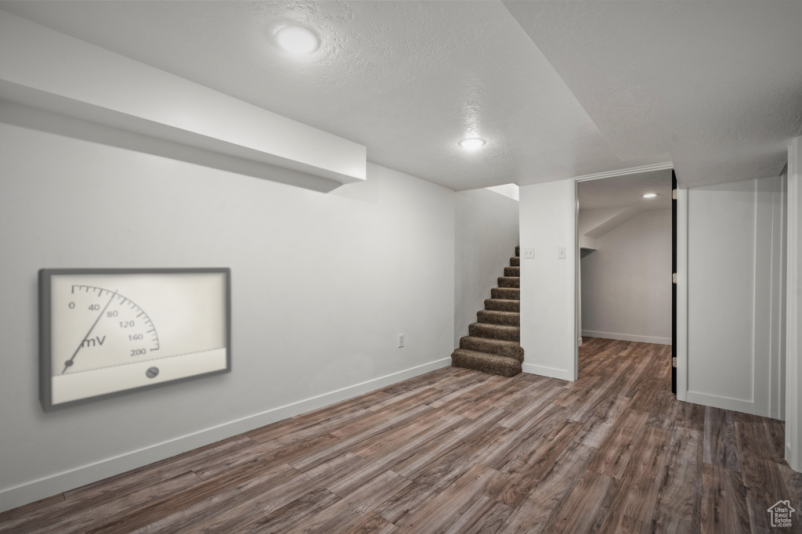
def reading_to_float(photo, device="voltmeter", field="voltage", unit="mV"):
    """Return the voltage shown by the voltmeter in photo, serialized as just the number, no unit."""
60
